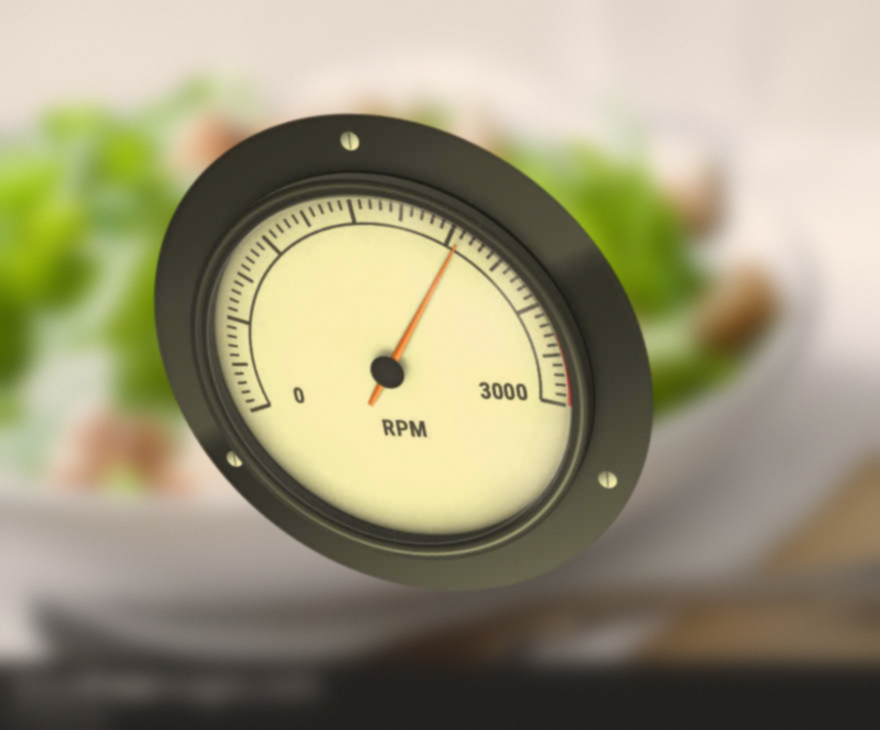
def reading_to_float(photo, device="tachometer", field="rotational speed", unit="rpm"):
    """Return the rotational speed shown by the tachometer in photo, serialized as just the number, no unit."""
2050
